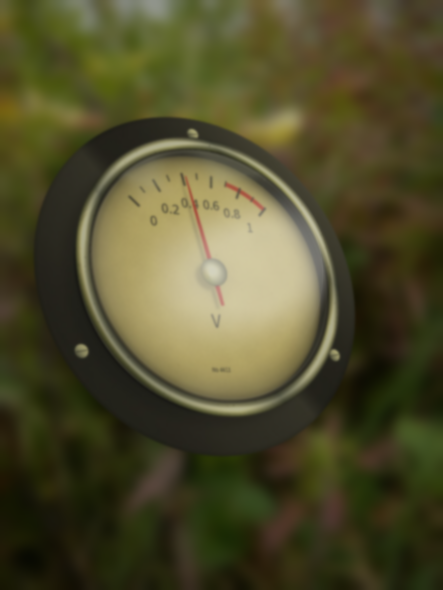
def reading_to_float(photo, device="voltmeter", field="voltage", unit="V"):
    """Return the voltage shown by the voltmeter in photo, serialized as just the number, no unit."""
0.4
